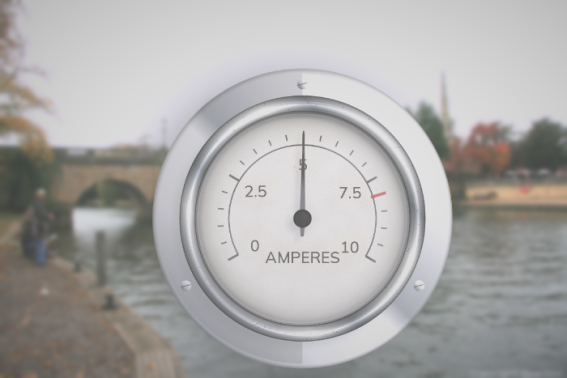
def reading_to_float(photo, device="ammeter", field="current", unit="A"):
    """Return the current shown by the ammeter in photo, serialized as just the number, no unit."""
5
